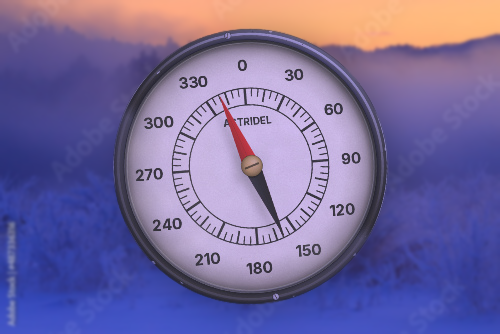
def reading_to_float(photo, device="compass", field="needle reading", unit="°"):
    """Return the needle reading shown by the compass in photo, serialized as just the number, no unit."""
340
